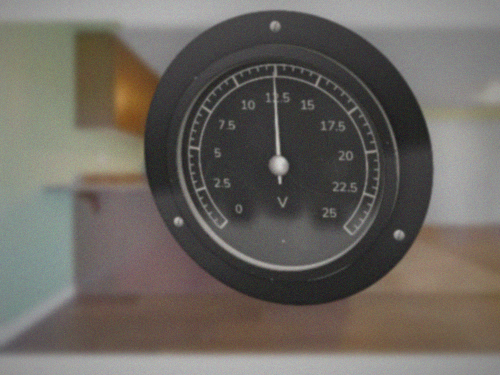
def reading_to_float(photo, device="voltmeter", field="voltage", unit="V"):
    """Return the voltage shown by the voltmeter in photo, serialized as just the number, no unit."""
12.5
